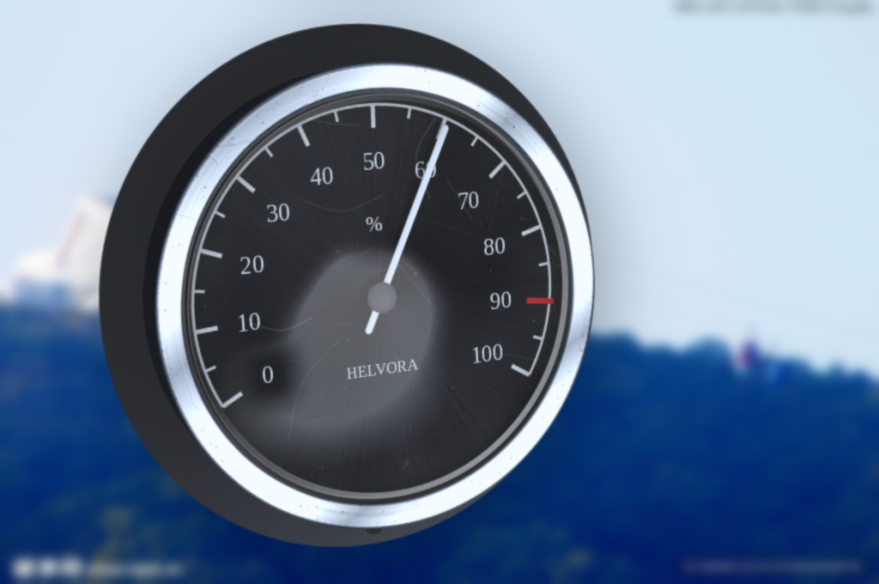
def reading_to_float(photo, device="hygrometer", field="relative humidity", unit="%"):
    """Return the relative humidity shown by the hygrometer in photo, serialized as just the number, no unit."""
60
